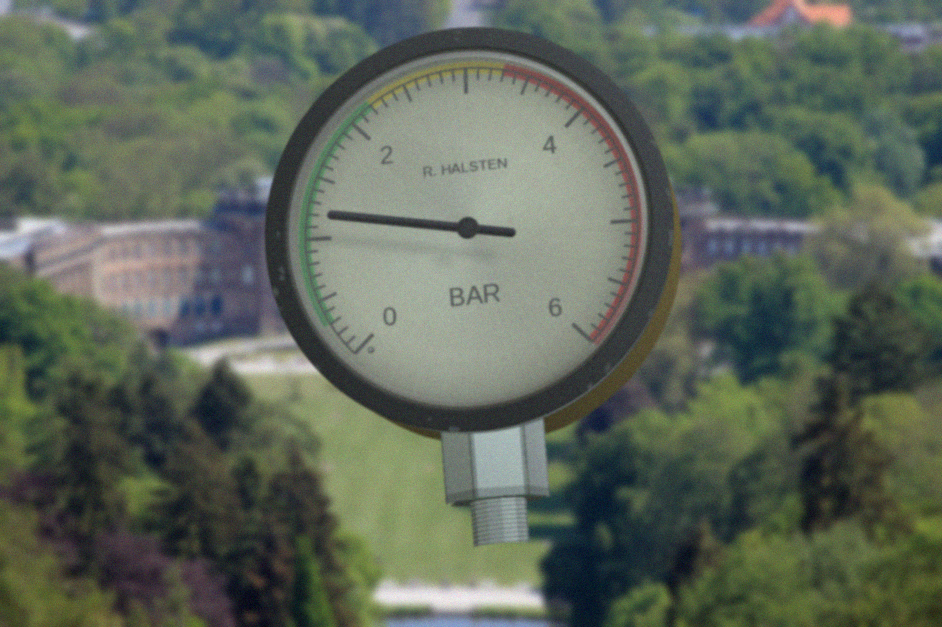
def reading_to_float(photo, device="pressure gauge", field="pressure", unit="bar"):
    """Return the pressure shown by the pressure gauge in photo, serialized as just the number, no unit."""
1.2
